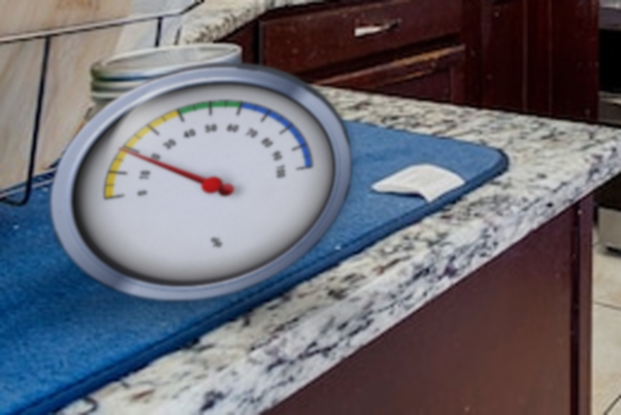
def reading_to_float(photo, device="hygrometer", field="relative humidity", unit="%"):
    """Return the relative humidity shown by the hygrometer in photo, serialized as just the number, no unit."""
20
